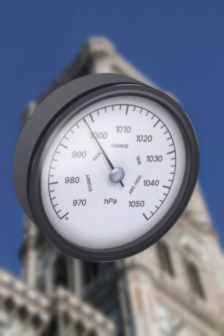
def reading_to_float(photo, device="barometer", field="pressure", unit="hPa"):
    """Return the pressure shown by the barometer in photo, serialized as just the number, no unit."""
998
